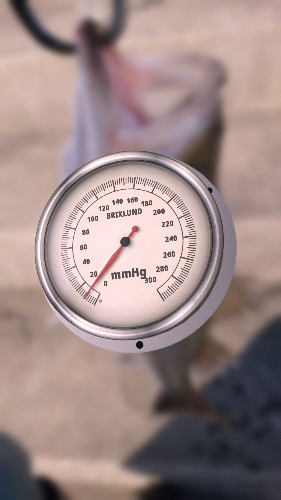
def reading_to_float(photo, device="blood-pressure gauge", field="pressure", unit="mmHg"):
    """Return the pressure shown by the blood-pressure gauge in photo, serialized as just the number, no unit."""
10
